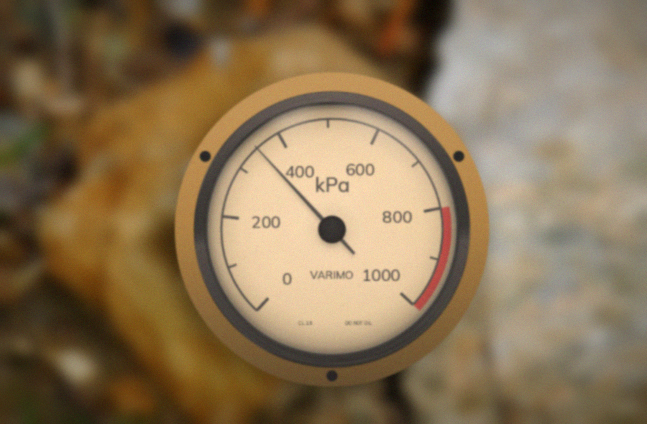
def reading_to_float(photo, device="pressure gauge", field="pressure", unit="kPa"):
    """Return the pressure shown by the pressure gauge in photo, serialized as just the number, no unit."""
350
